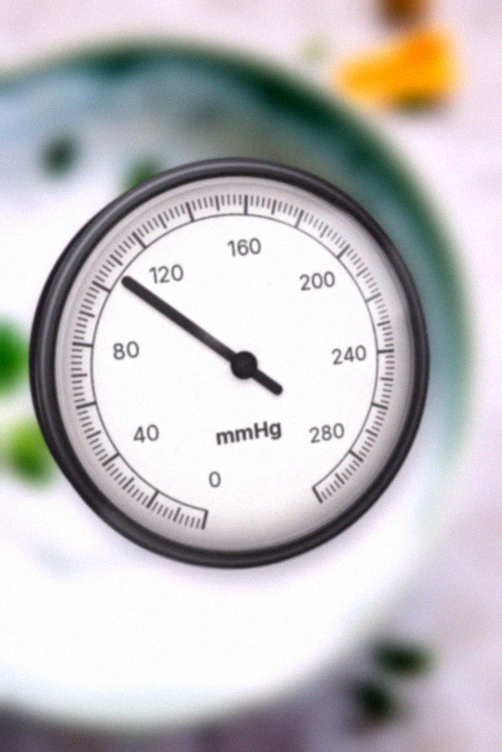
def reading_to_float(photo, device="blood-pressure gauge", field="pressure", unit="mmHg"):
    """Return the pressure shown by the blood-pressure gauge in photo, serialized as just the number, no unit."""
106
